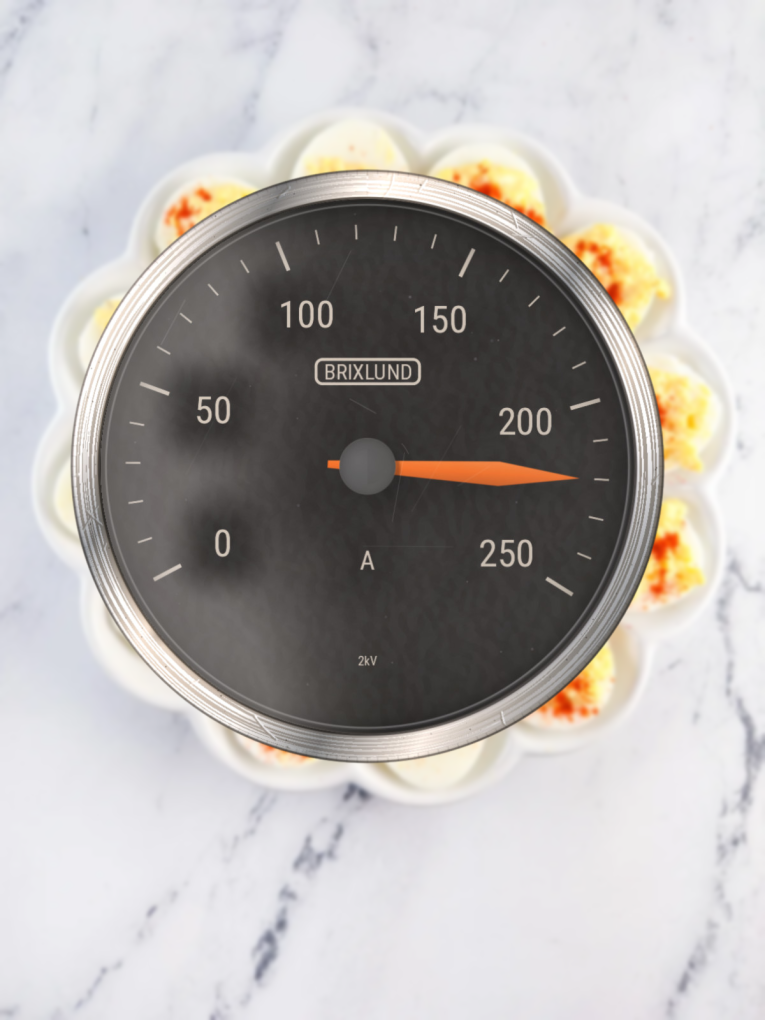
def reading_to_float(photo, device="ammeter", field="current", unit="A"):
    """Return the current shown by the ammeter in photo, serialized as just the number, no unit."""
220
